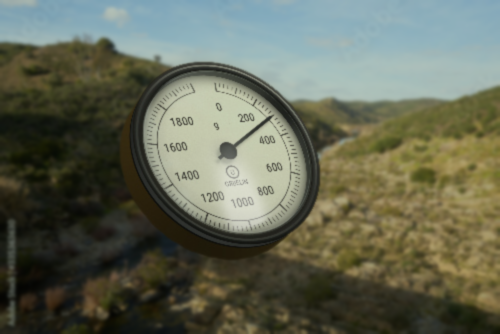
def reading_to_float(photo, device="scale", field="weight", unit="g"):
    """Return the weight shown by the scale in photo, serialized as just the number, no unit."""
300
